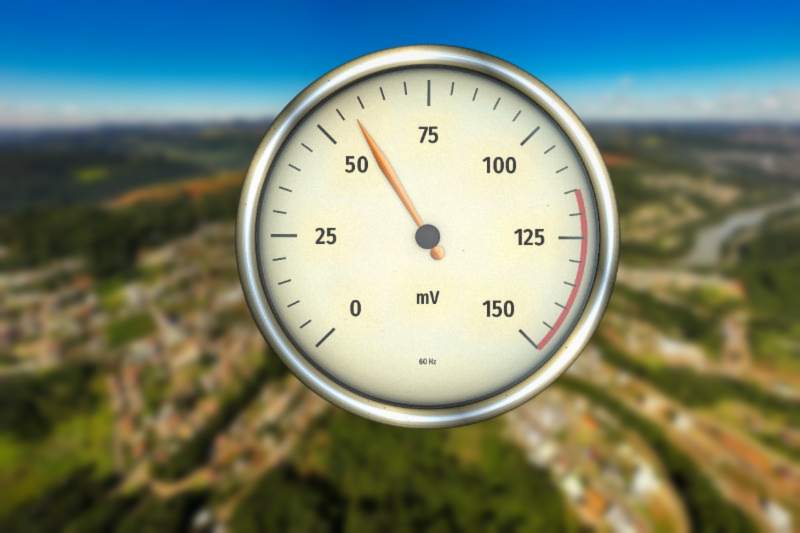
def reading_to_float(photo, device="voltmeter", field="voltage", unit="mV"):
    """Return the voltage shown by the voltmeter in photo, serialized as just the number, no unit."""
57.5
